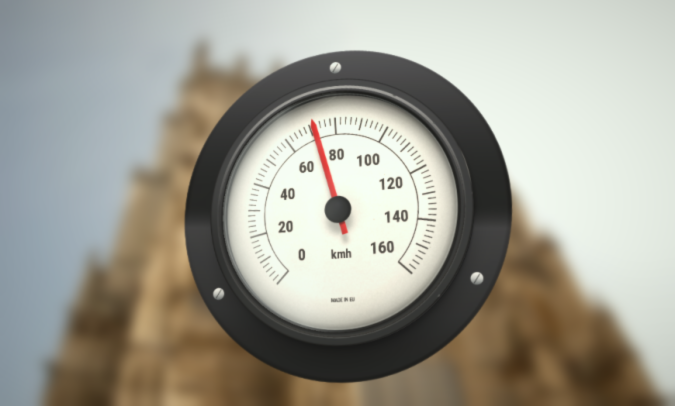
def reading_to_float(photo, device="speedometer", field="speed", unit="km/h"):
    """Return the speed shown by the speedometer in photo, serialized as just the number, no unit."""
72
